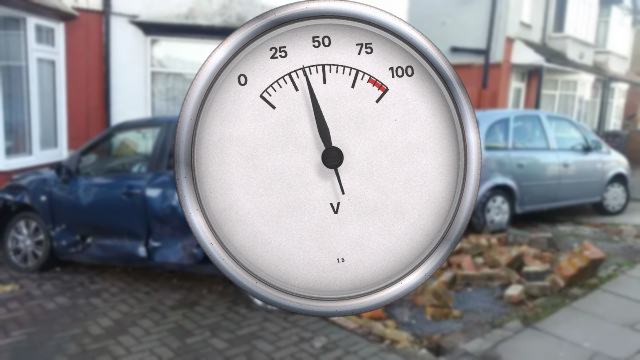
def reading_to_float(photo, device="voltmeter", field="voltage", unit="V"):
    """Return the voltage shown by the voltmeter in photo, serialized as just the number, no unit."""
35
